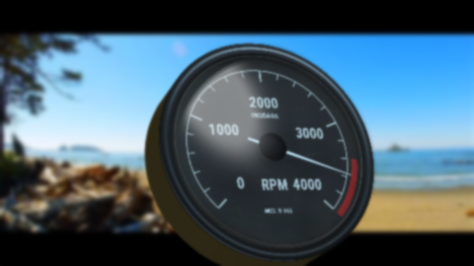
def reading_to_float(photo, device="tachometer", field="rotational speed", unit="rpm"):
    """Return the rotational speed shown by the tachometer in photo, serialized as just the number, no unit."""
3600
